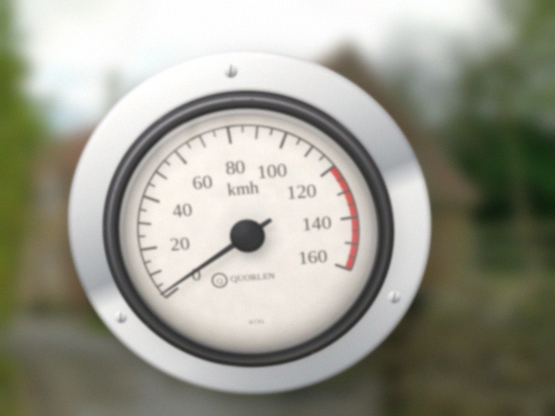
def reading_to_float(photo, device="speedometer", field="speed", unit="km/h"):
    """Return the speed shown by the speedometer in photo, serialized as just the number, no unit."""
2.5
